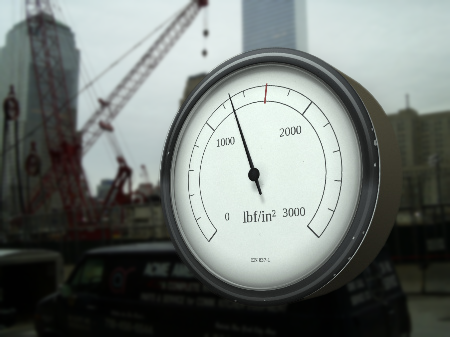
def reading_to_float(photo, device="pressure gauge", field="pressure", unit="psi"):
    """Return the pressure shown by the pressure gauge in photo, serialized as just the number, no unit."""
1300
